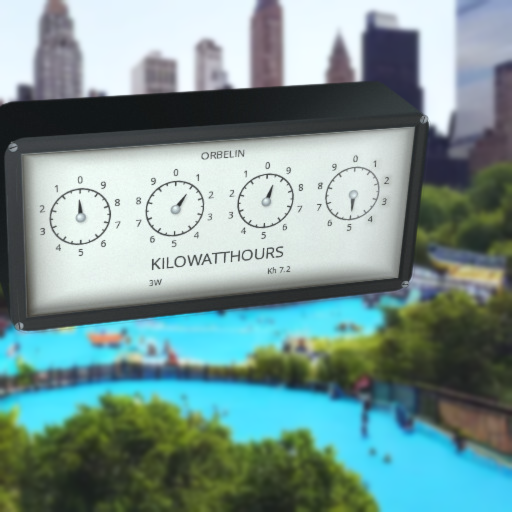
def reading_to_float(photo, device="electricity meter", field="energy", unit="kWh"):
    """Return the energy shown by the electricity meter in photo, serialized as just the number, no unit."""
95
